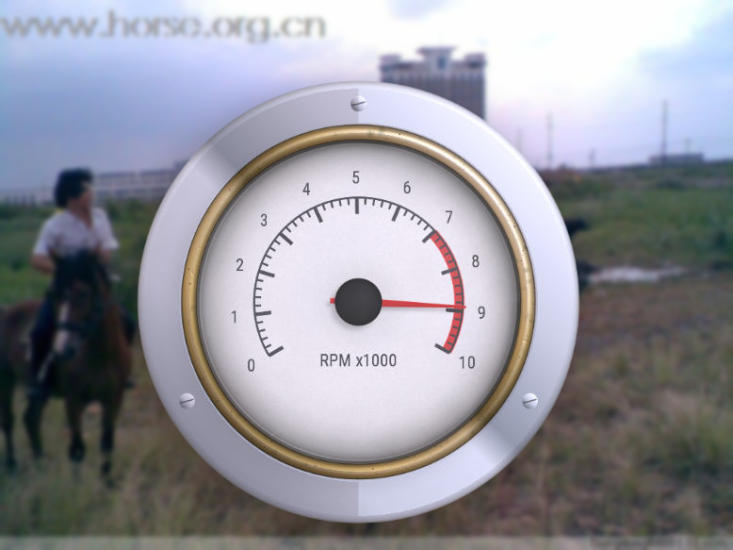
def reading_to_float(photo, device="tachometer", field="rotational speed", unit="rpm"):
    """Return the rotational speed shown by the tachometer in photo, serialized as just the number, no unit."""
8900
